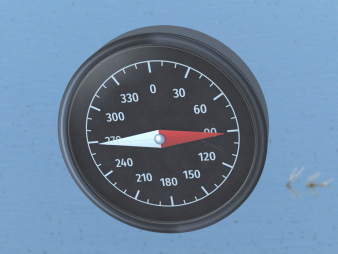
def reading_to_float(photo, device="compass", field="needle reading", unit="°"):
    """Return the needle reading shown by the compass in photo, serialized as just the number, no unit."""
90
